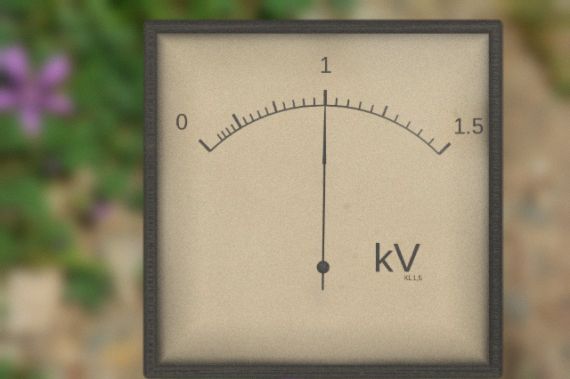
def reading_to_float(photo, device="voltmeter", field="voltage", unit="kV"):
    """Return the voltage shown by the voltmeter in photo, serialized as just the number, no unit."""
1
